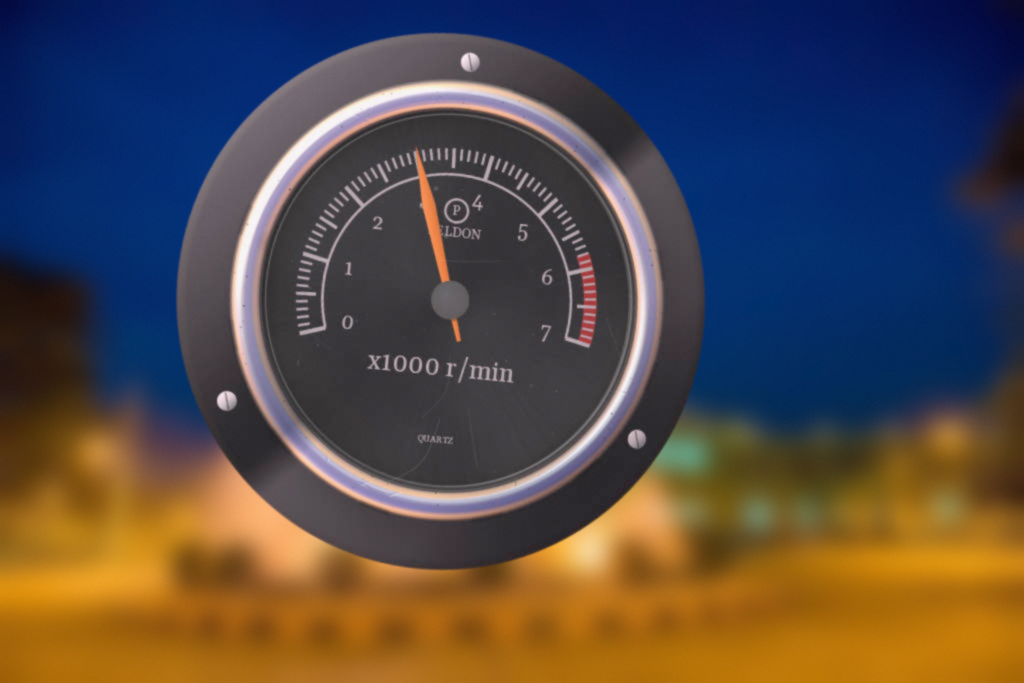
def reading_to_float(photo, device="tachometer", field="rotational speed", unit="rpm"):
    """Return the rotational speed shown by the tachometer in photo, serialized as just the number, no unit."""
3000
